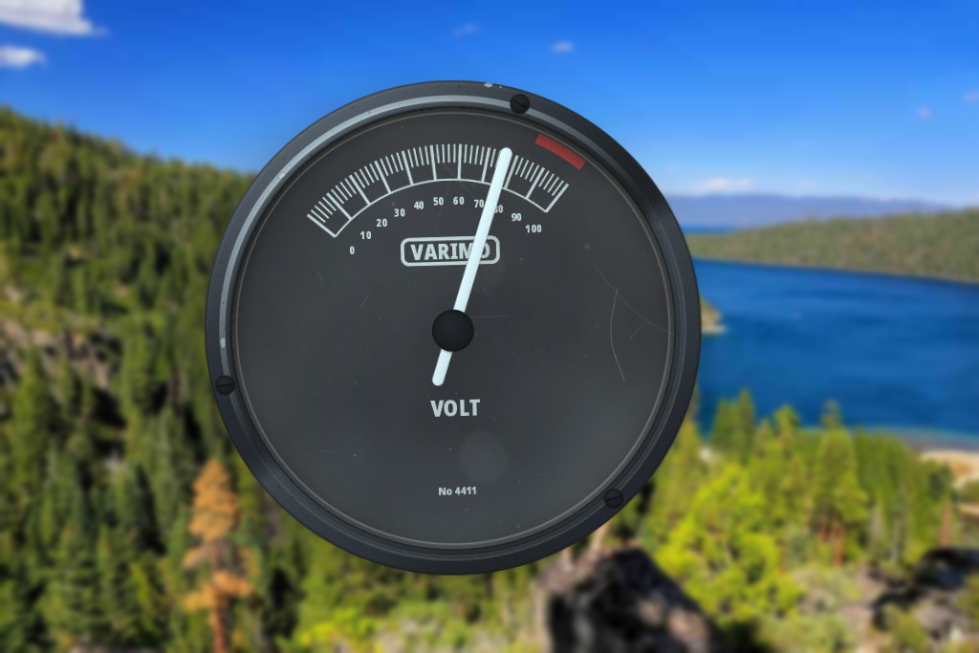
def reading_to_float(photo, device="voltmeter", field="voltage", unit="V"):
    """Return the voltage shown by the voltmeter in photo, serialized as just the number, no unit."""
76
